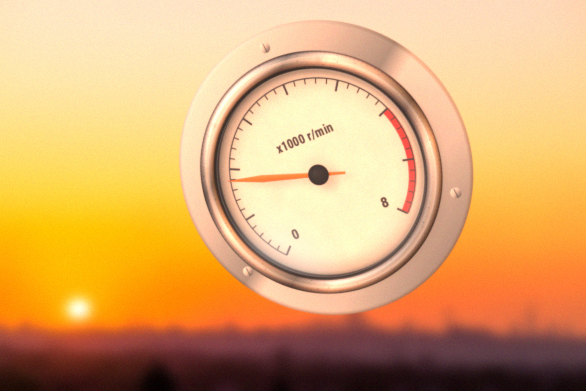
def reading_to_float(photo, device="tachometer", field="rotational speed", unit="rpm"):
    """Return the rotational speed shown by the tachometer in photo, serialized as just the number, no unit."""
1800
